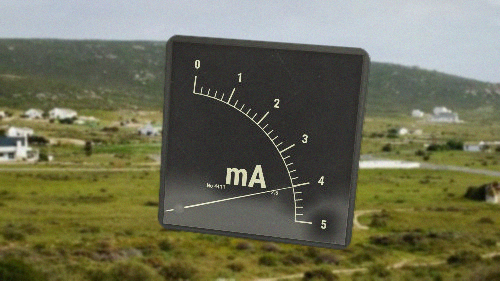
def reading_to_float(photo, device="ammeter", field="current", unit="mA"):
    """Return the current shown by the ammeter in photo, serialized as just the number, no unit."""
4
